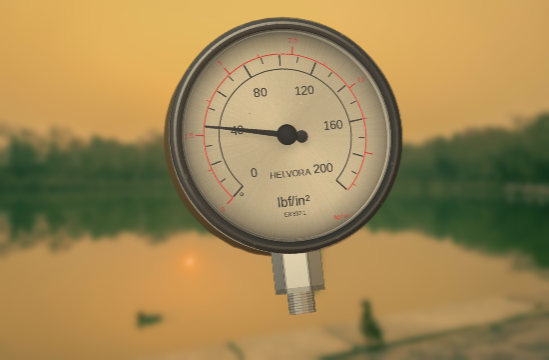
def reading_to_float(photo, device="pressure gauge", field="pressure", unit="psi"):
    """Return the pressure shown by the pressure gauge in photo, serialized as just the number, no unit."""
40
